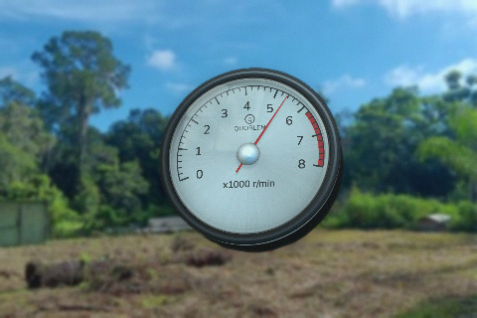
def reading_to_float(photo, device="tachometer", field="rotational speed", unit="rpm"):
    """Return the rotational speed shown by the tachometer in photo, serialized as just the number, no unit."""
5400
